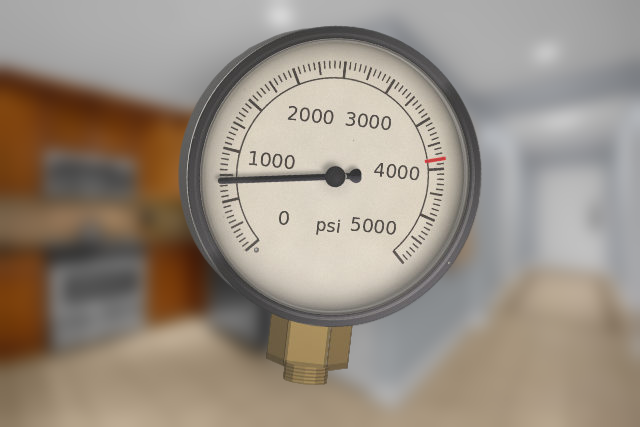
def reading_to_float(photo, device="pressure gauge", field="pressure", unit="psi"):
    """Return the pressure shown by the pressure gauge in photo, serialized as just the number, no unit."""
700
